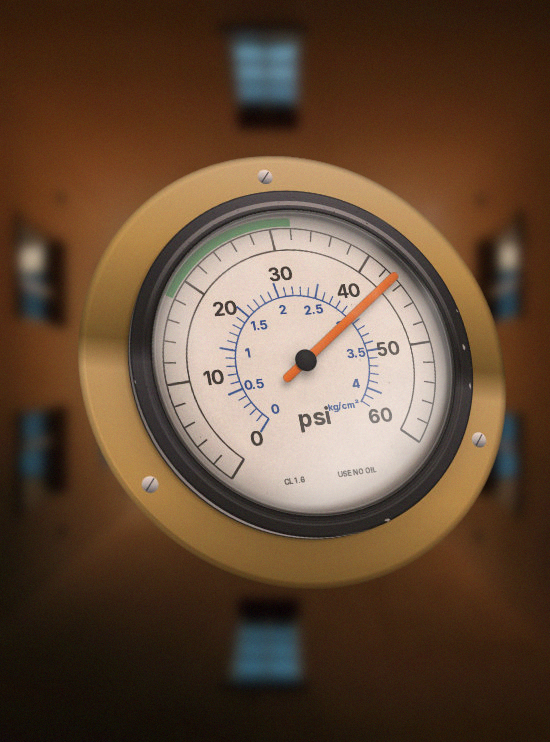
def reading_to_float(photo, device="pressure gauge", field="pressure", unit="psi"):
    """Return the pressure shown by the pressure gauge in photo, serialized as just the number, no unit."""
43
